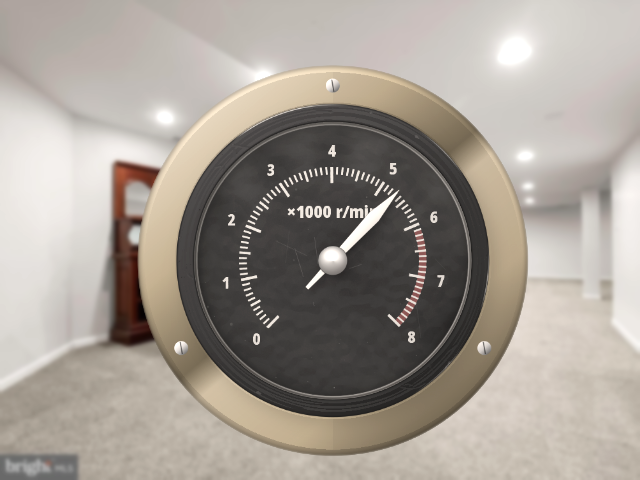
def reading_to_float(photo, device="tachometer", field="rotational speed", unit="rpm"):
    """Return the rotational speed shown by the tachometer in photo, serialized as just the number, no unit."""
5300
